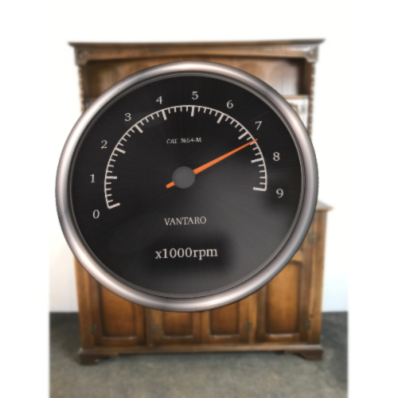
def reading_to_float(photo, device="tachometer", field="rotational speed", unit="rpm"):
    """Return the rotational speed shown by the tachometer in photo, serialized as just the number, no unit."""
7400
